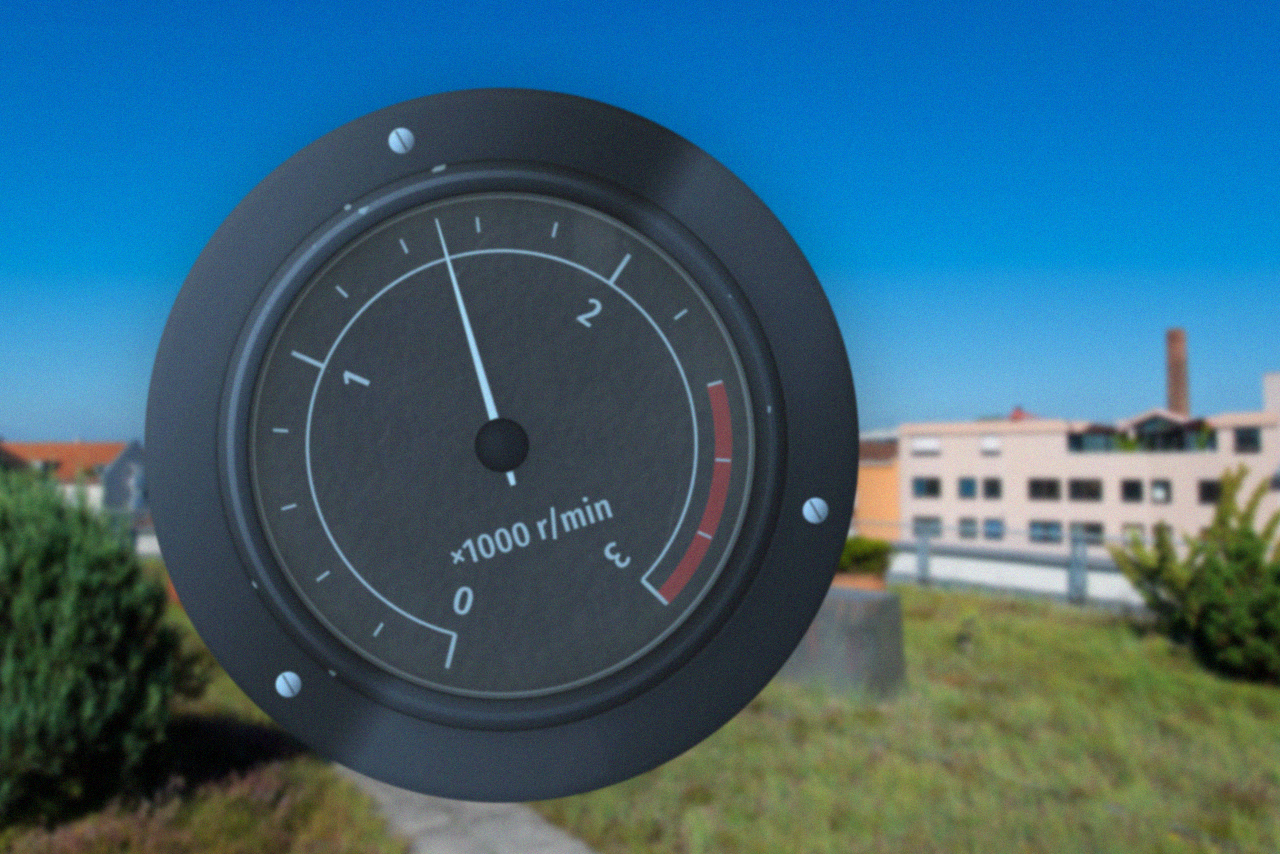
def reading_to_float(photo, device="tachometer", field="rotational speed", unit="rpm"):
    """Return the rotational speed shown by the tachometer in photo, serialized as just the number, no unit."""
1500
